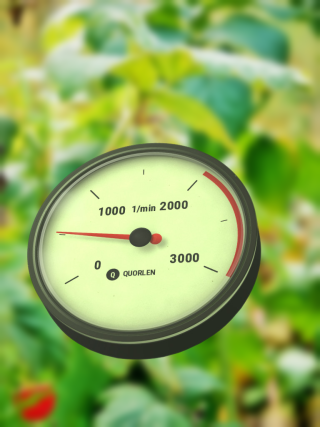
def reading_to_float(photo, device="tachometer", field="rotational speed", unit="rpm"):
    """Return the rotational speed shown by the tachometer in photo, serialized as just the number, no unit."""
500
